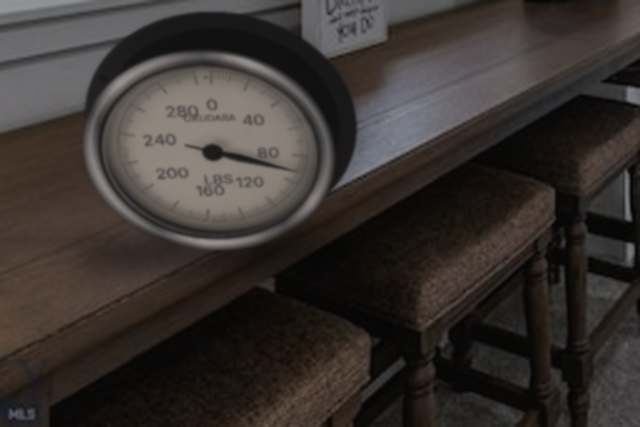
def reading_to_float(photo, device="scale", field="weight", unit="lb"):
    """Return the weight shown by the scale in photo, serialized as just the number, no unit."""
90
